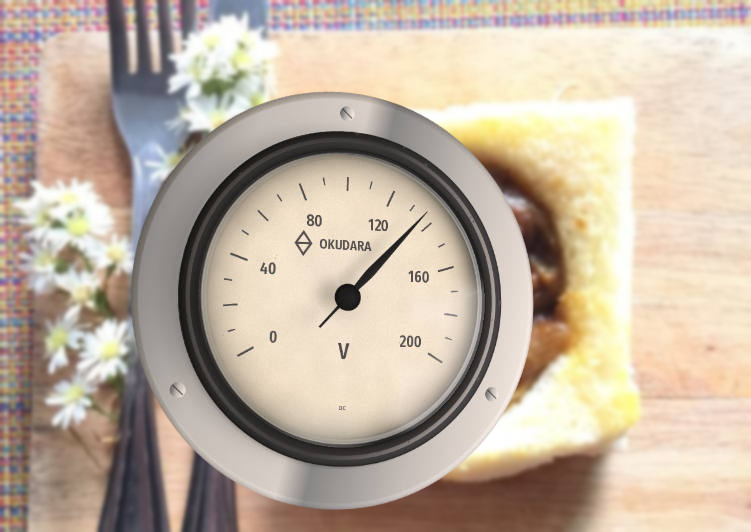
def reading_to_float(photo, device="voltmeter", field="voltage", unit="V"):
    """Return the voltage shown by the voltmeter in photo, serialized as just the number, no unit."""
135
